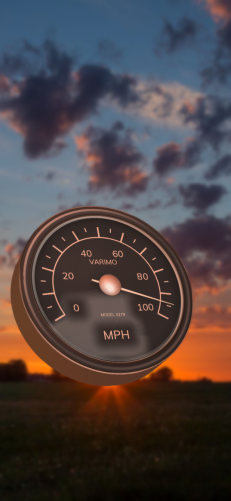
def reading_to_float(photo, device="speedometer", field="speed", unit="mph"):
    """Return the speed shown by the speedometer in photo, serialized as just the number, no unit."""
95
